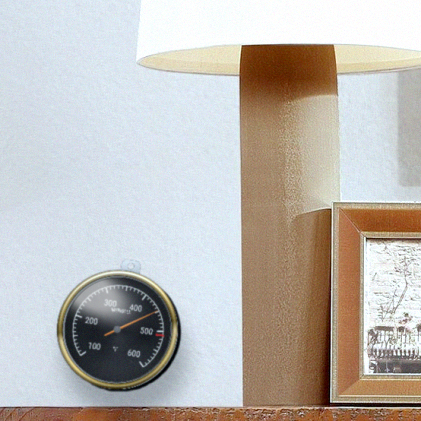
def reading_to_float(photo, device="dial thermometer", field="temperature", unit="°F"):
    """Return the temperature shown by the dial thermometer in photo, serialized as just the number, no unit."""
450
